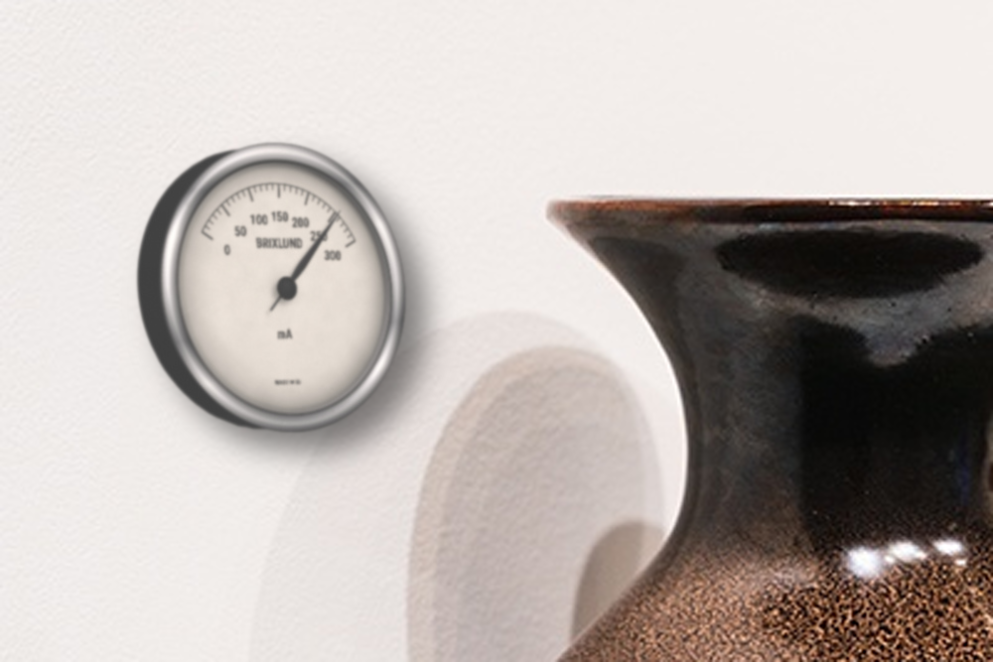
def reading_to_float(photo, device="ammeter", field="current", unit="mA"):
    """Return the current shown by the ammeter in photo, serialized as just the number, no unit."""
250
